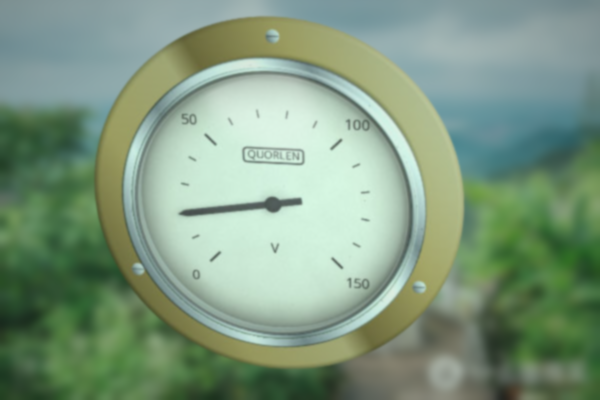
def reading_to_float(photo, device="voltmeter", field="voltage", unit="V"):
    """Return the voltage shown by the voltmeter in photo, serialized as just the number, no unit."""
20
